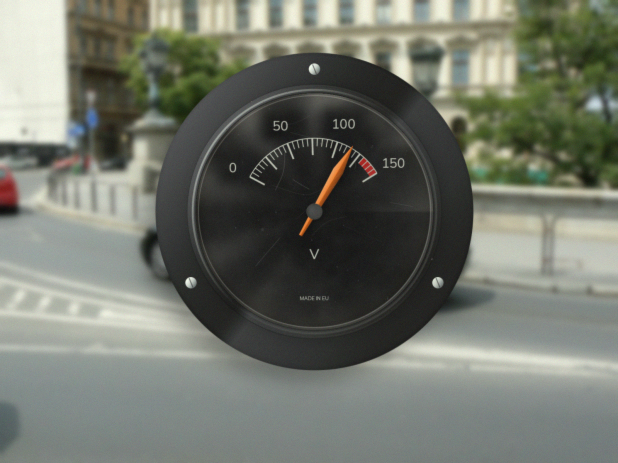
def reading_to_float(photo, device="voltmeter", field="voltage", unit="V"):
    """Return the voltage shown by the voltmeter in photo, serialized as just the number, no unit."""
115
